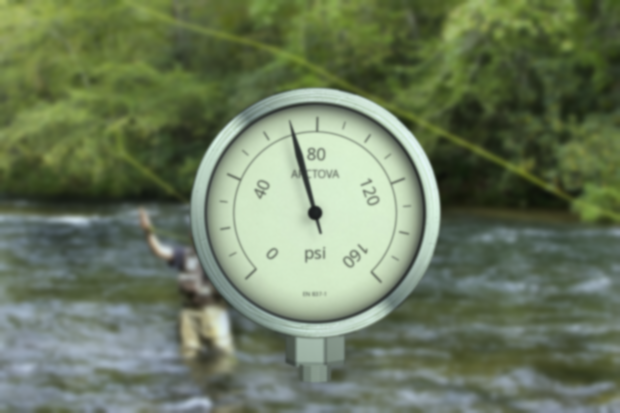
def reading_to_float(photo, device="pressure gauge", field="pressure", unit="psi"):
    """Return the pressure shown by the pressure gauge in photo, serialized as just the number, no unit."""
70
